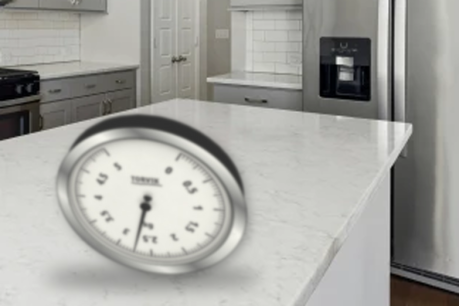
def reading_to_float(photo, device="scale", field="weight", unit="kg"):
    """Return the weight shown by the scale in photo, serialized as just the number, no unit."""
2.75
